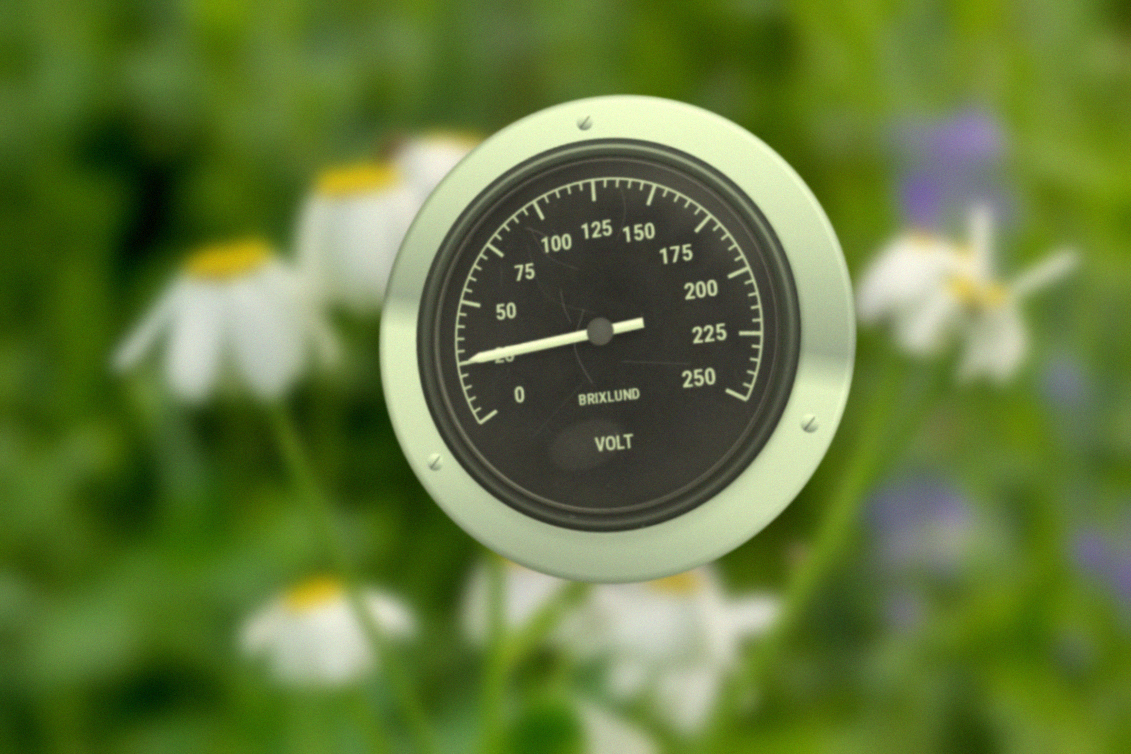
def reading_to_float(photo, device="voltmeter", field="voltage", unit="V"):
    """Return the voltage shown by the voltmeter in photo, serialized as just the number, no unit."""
25
